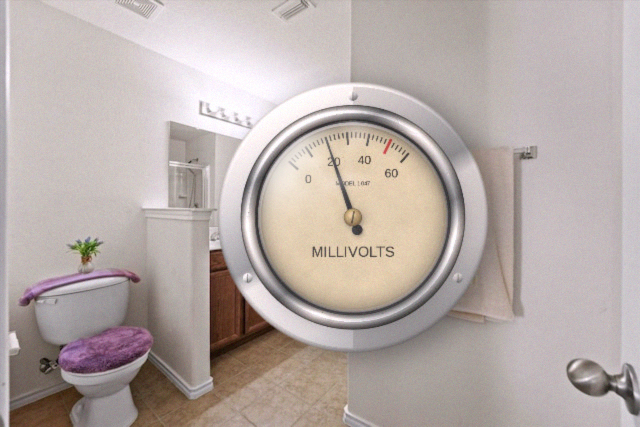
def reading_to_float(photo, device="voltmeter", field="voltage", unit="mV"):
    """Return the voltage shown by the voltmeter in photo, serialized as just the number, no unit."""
20
